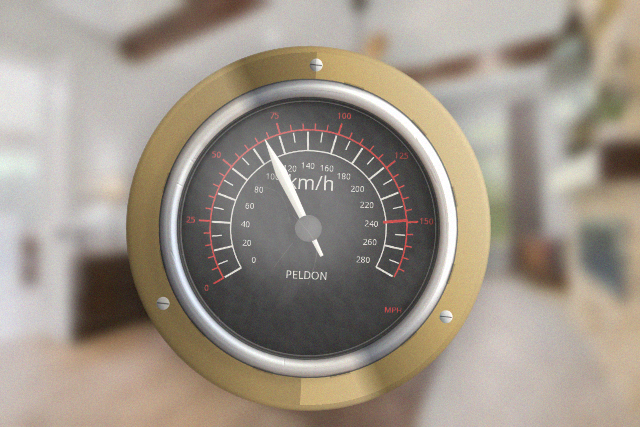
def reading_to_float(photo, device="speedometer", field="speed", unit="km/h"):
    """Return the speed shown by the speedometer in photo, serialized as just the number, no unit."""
110
